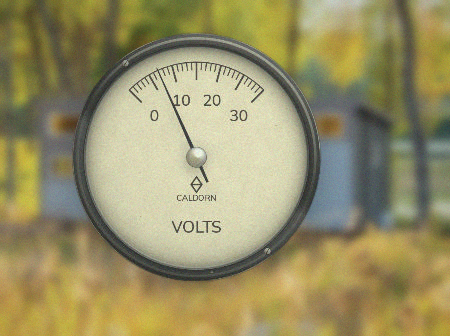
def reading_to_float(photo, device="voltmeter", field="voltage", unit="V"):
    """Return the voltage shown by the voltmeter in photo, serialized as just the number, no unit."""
7
